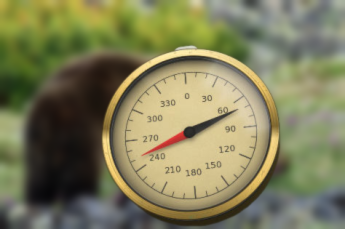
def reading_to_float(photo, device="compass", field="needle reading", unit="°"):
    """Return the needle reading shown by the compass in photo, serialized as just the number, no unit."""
250
